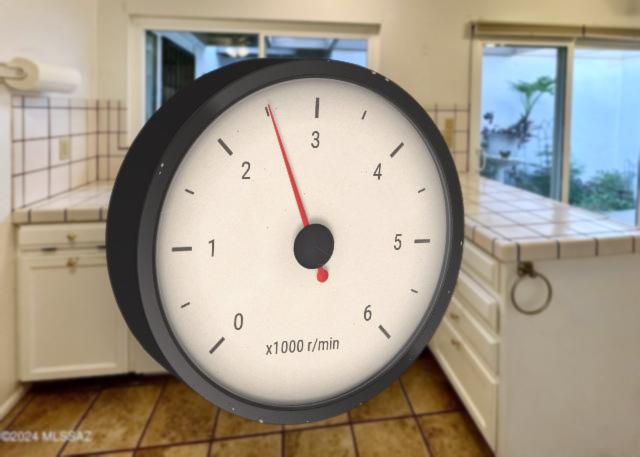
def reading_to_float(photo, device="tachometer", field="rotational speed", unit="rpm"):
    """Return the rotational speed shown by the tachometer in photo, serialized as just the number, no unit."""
2500
